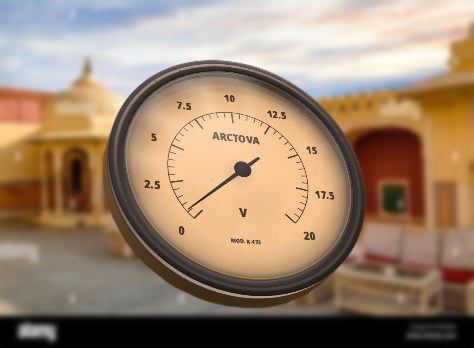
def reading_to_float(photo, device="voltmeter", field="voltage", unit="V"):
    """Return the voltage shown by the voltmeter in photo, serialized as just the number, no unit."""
0.5
